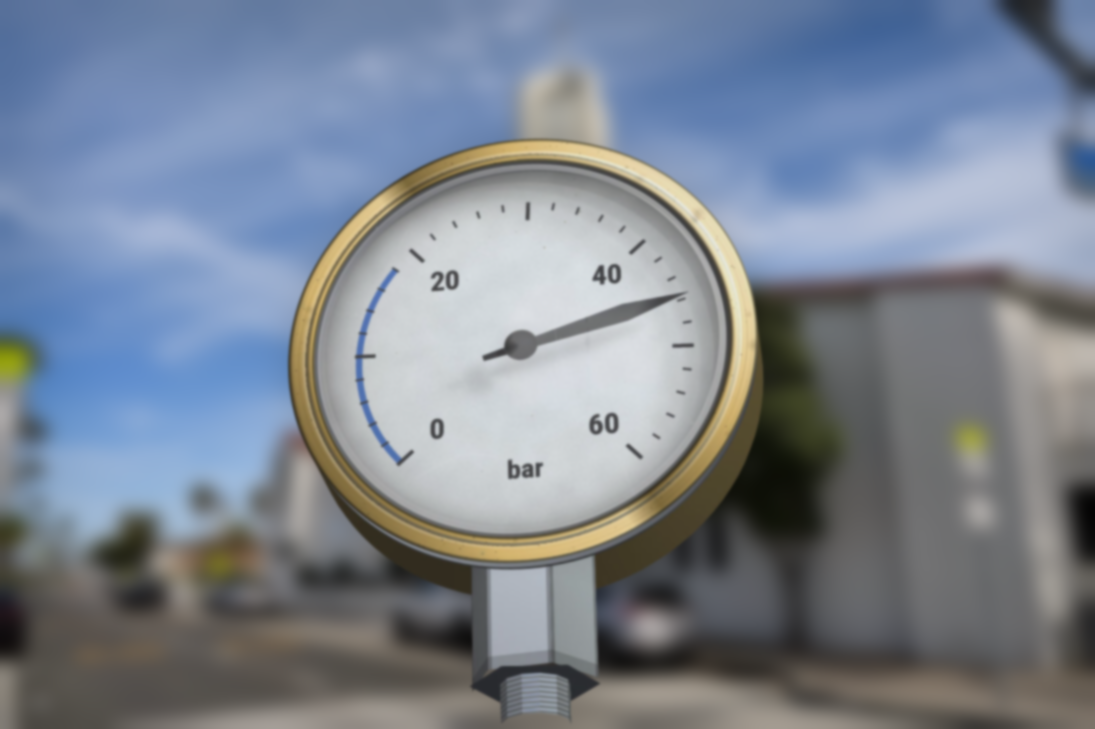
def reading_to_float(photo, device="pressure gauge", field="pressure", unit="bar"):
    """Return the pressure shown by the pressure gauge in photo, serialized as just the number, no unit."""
46
